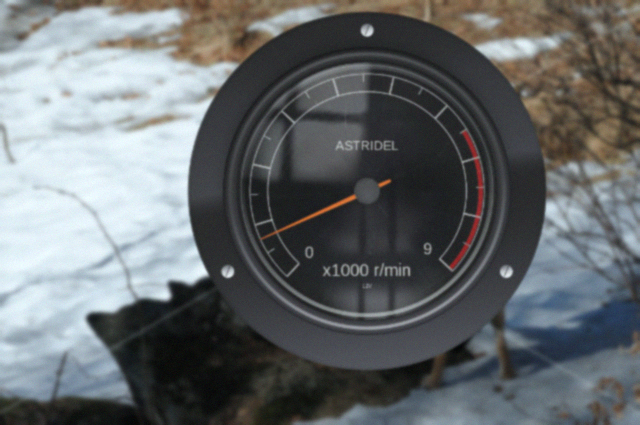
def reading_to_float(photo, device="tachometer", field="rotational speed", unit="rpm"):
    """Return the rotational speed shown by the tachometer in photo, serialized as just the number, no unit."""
750
